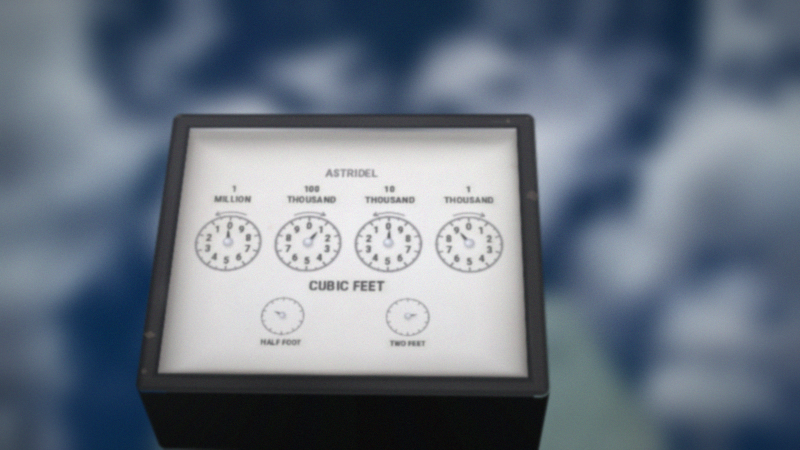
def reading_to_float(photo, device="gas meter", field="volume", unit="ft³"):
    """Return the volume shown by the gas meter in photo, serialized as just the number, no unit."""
9900
